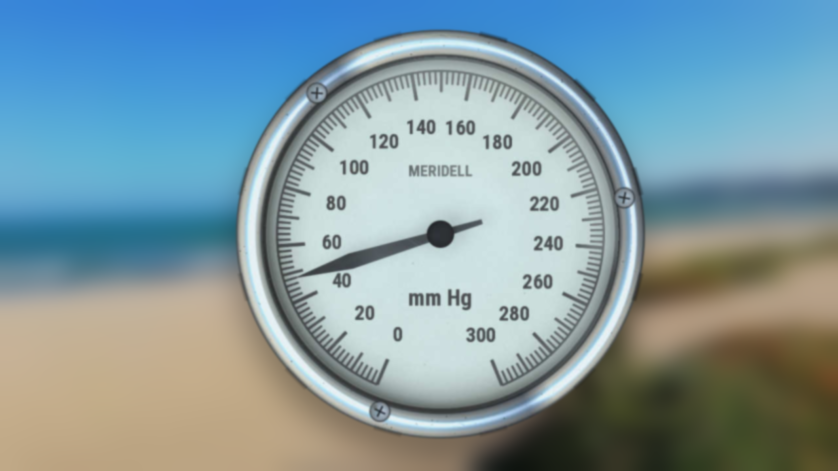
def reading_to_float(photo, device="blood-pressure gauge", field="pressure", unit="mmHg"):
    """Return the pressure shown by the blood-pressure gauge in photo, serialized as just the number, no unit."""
48
